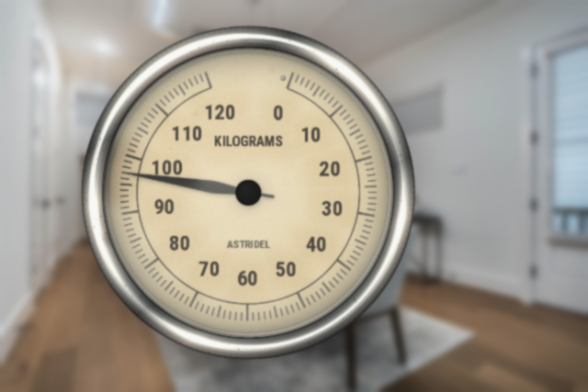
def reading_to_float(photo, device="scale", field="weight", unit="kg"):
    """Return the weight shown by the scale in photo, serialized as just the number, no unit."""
97
